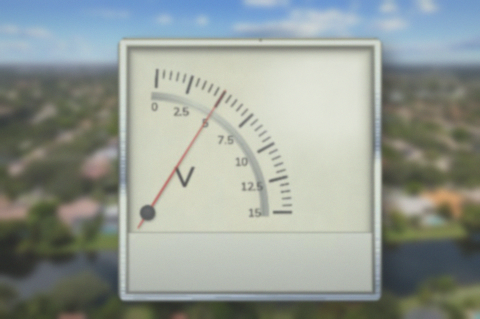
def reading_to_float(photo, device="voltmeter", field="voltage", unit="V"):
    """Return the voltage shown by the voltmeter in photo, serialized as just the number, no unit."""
5
